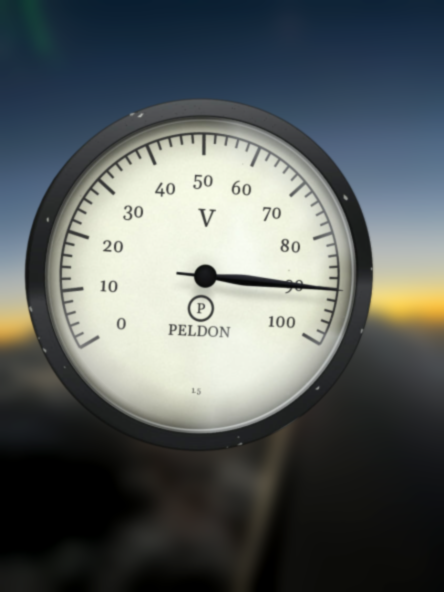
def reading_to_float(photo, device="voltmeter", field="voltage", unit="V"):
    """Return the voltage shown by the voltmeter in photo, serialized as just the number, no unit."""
90
